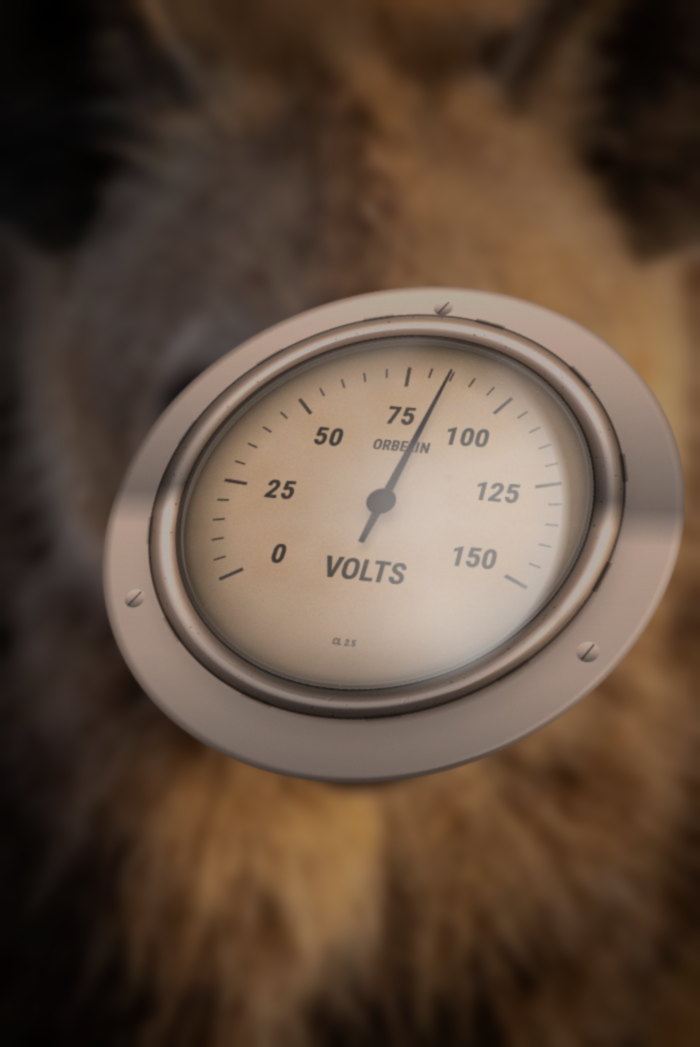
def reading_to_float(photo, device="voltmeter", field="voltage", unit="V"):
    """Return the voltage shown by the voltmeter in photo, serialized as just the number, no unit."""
85
